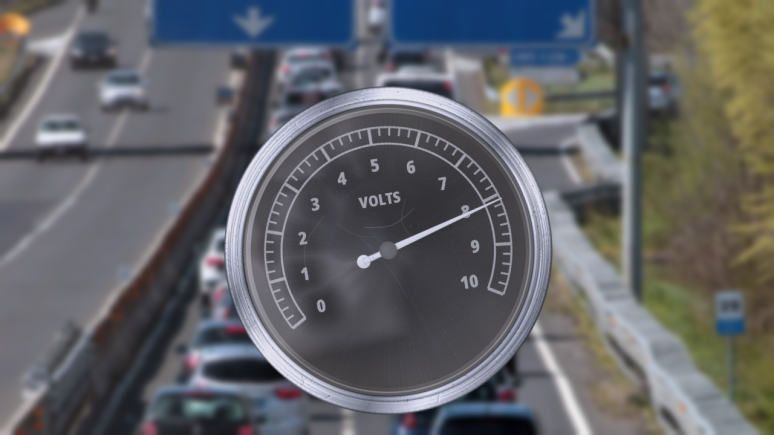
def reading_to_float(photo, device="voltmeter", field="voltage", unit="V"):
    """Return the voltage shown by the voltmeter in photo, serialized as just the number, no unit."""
8.1
